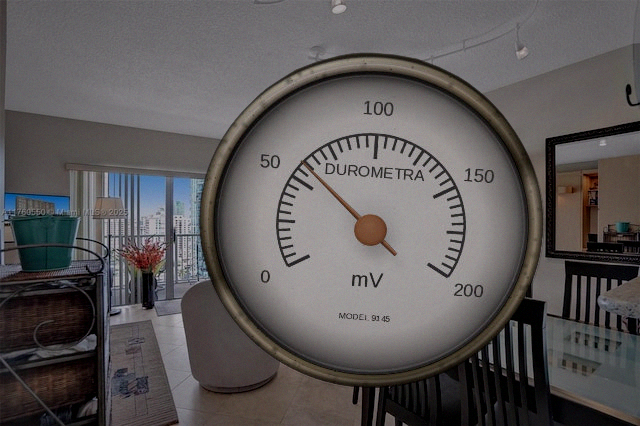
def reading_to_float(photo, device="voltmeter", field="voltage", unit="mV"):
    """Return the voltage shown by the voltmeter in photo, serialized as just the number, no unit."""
60
